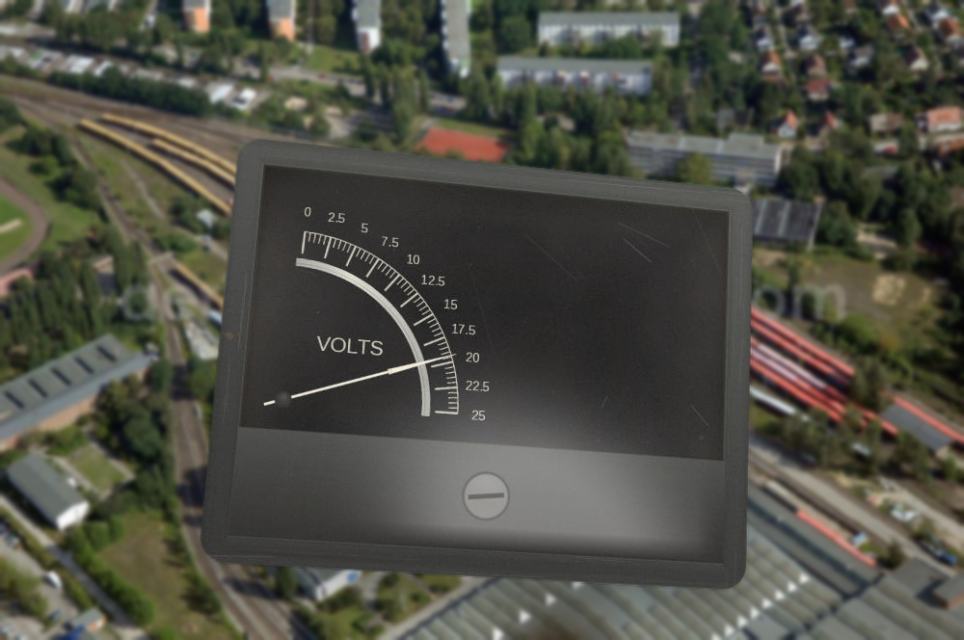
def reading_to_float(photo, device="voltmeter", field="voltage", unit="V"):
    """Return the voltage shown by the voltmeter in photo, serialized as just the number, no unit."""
19.5
